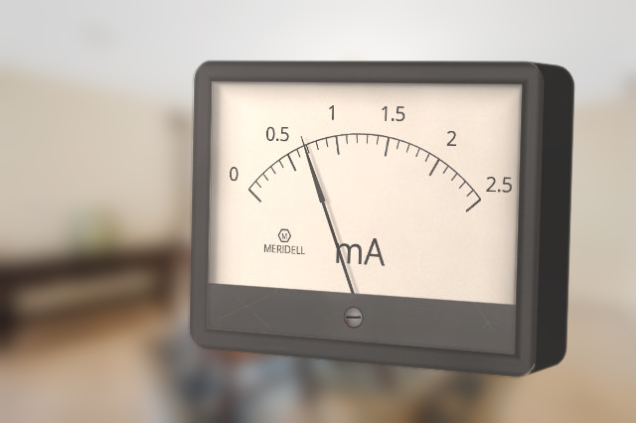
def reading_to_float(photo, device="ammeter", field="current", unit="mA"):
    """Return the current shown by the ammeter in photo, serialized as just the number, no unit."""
0.7
